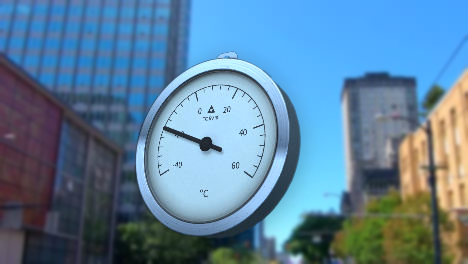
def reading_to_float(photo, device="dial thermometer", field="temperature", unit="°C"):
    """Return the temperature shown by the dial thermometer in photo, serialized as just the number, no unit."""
-20
